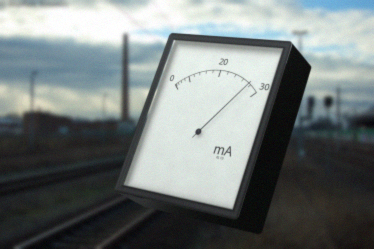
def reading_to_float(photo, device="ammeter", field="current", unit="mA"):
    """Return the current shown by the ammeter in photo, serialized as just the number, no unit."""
28
